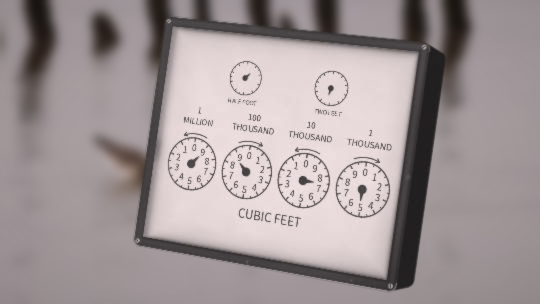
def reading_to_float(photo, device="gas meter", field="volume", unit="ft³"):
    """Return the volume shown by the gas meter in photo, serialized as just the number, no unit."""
887500
